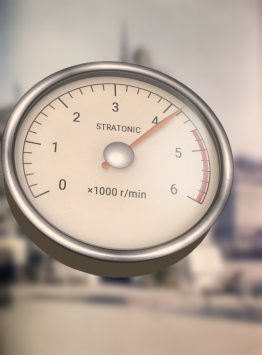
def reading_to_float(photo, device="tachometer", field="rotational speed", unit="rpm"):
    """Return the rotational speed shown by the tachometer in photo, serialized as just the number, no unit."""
4200
